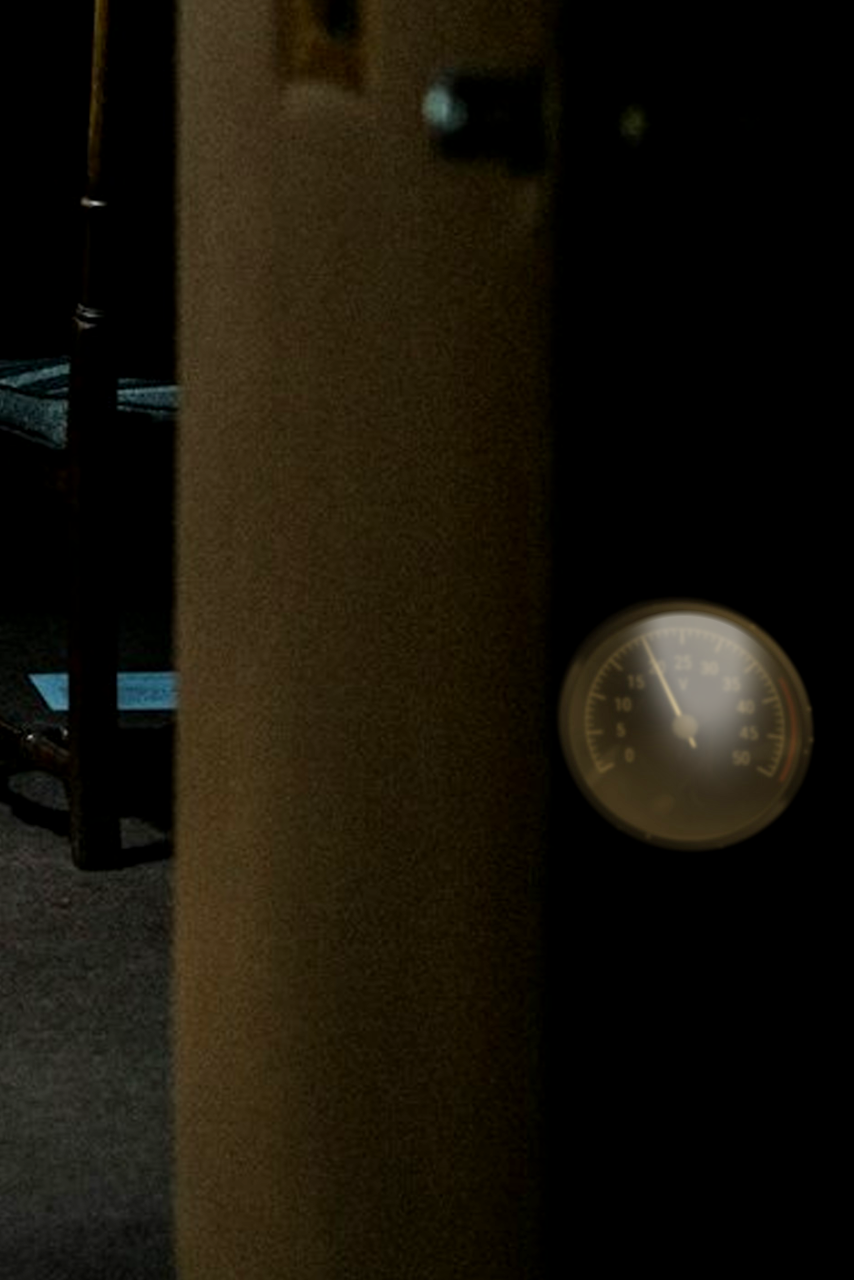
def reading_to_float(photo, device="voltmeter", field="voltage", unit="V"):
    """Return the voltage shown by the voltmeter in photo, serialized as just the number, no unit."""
20
